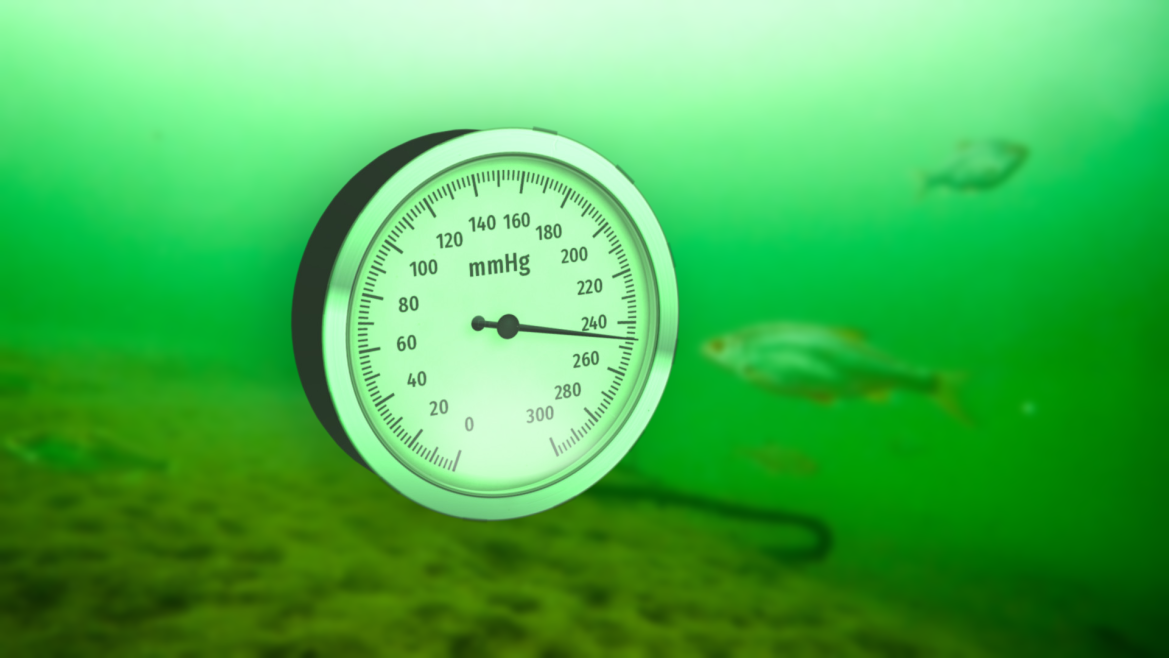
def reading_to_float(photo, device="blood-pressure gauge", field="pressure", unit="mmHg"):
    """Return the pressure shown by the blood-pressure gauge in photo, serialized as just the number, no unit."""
246
